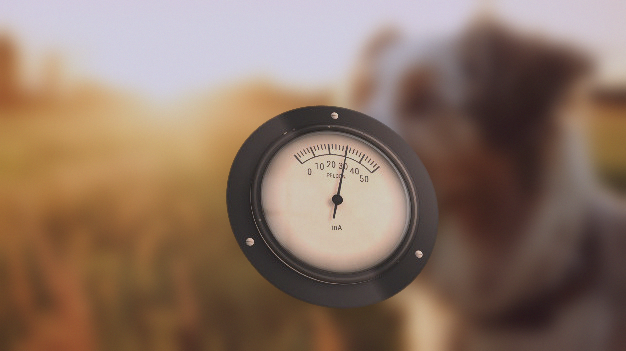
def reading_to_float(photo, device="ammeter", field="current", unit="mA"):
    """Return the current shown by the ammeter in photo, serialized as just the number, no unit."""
30
